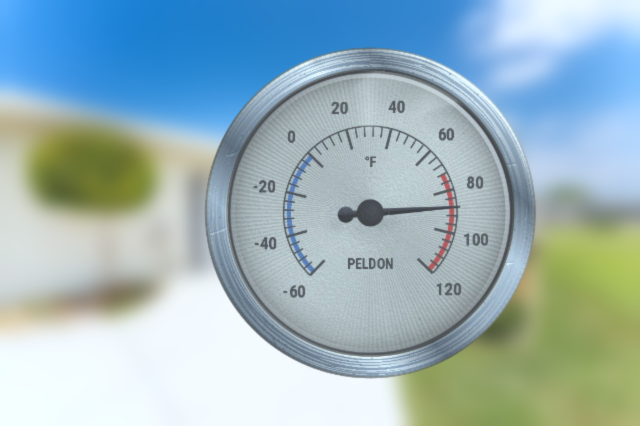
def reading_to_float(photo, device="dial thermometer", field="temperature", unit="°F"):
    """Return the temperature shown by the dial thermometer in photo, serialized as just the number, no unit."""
88
